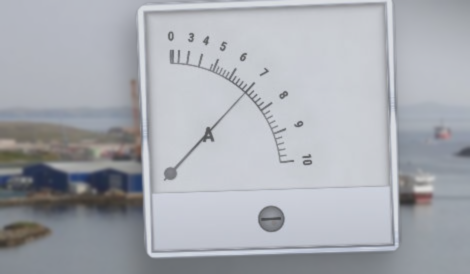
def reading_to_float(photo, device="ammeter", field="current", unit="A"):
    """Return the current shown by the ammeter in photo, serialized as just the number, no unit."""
7
